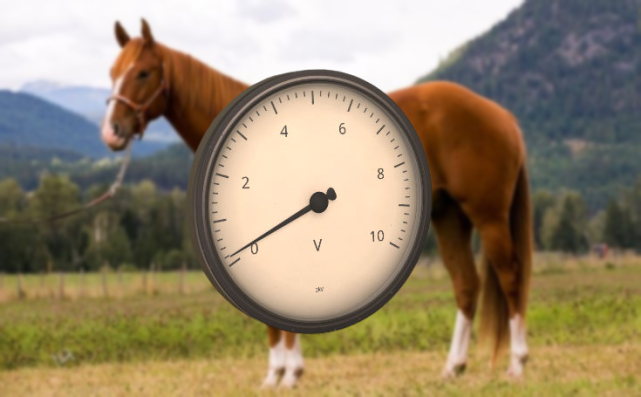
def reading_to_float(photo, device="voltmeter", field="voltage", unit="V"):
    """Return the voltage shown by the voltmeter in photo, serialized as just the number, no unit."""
0.2
